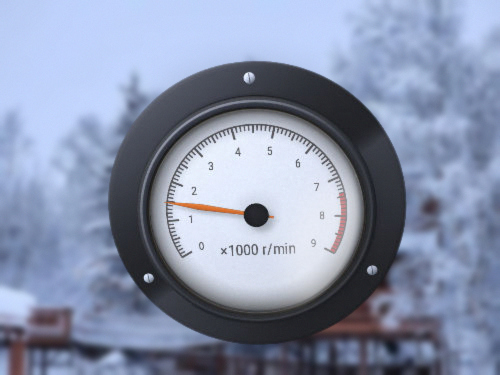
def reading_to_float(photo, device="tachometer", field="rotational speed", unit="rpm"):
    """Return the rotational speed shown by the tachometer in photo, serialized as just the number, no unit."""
1500
